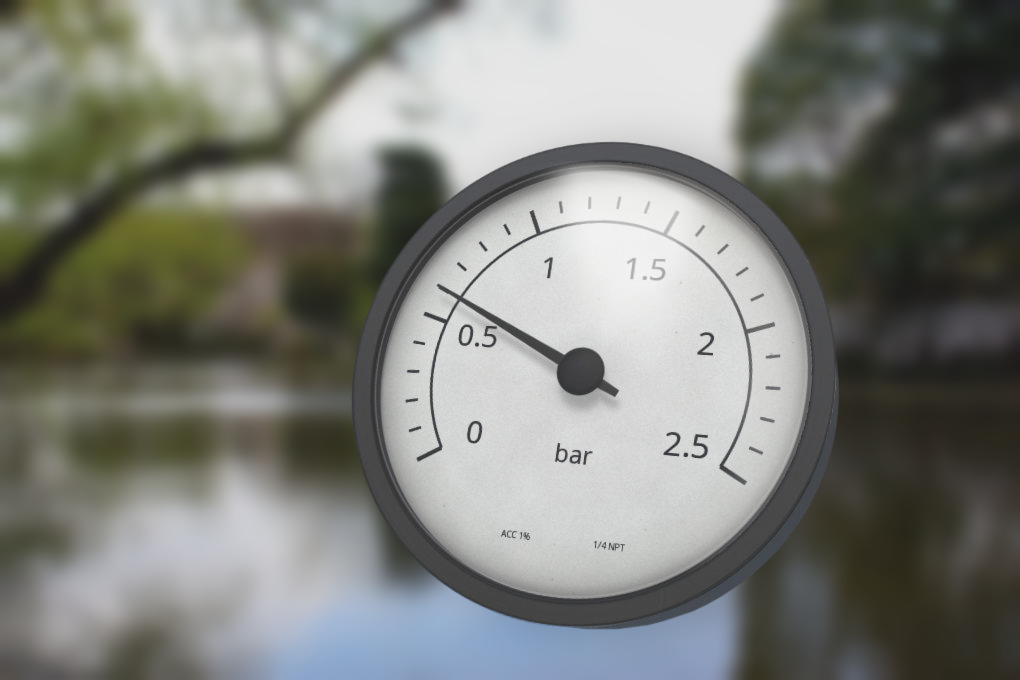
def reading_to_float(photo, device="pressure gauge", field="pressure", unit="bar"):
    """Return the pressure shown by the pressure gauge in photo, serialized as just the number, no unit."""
0.6
